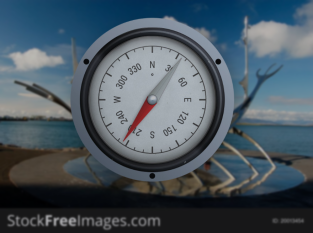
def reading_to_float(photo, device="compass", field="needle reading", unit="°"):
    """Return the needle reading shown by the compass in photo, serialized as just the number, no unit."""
215
